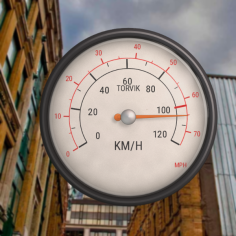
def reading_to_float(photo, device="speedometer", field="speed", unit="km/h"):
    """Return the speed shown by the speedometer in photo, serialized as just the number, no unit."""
105
